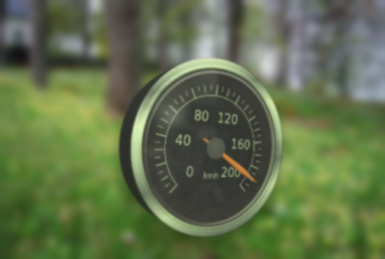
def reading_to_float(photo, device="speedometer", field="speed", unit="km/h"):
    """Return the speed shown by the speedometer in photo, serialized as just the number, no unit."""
190
